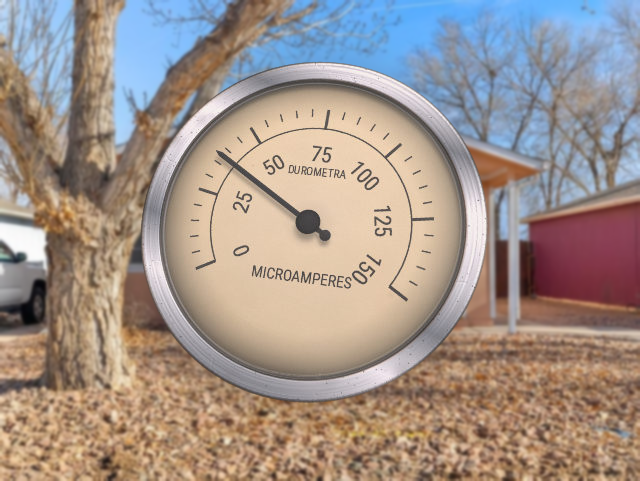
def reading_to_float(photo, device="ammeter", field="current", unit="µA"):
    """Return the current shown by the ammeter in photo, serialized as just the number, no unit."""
37.5
